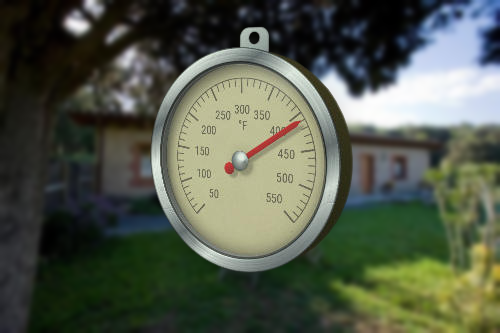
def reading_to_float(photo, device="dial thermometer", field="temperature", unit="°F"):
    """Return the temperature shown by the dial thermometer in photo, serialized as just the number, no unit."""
410
